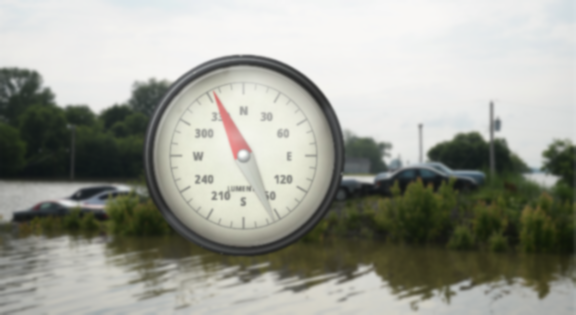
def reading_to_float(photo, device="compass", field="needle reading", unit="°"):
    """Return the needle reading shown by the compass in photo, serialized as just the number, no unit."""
335
